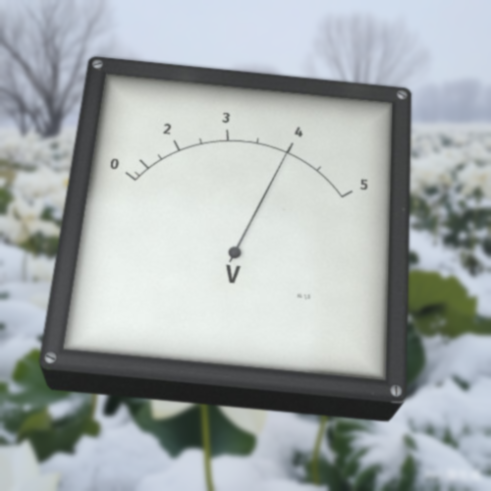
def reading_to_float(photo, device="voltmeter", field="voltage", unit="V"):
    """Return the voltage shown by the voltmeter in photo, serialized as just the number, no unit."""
4
